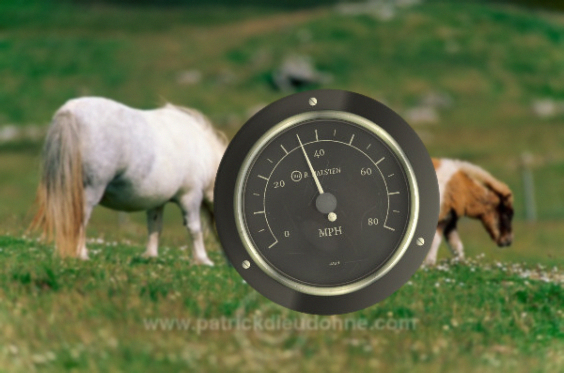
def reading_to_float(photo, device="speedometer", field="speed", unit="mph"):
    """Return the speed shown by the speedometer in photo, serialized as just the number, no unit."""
35
